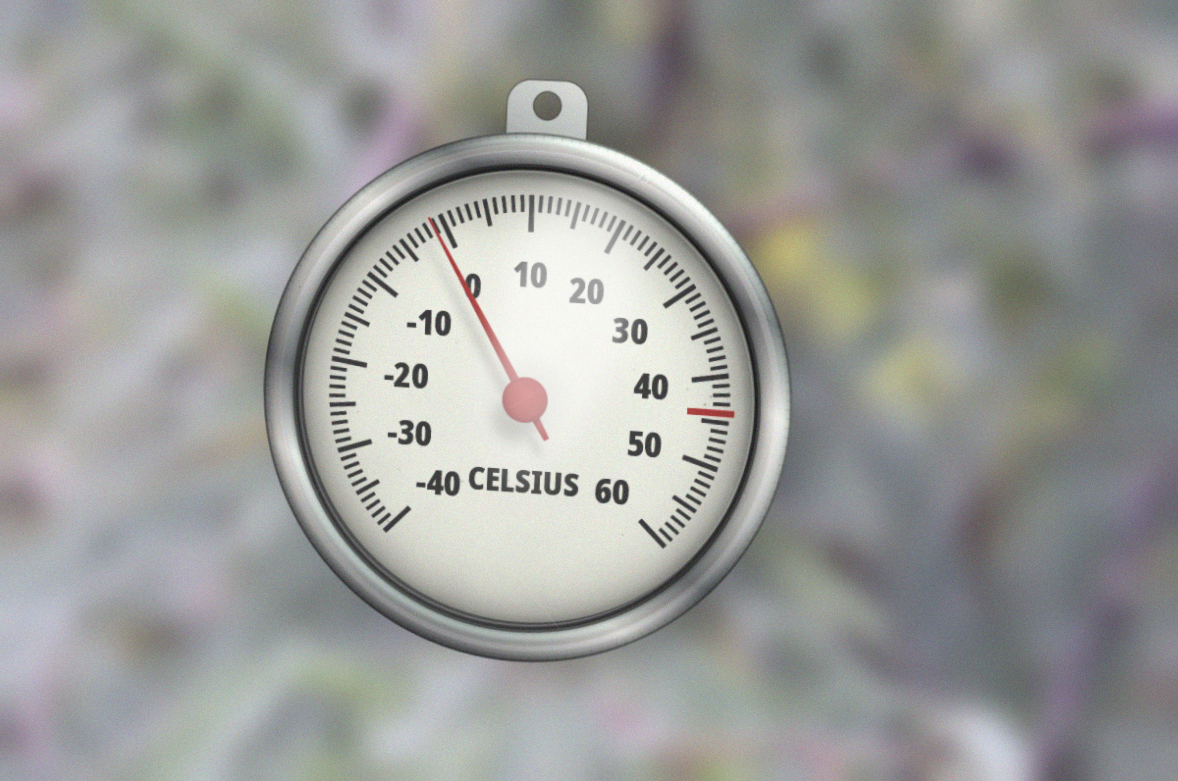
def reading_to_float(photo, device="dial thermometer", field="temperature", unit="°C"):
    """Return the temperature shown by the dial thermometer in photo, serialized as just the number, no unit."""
-1
